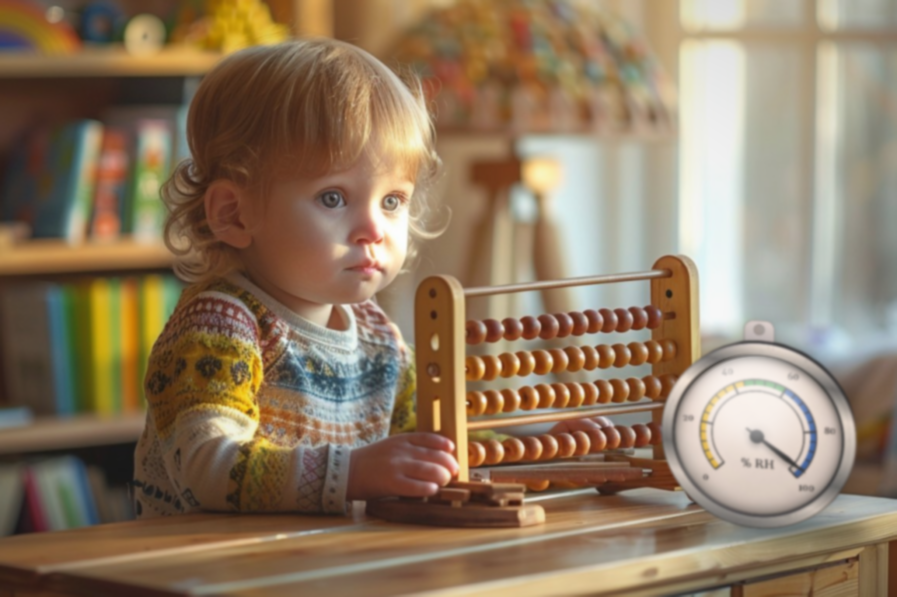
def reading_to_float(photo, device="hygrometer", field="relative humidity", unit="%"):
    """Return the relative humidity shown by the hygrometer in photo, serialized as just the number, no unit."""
96
